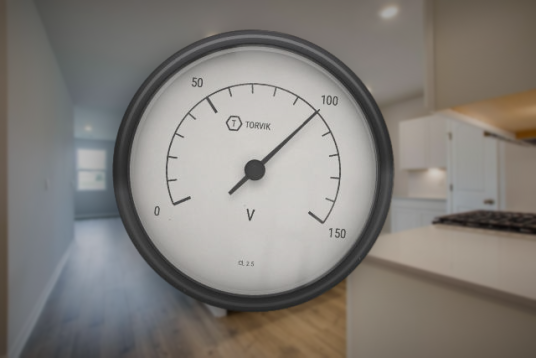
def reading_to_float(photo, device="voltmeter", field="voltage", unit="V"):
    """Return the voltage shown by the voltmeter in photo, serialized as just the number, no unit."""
100
